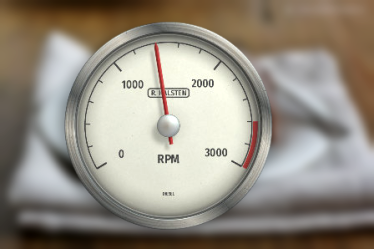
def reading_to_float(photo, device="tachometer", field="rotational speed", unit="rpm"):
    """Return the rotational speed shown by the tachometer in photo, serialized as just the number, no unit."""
1400
